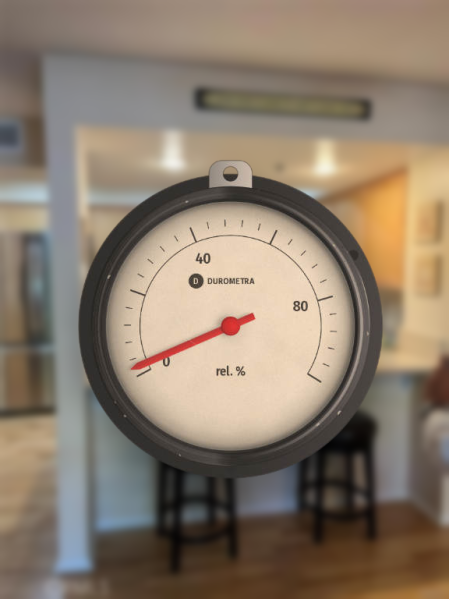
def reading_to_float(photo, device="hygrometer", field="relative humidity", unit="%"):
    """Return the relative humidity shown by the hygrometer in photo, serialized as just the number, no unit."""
2
